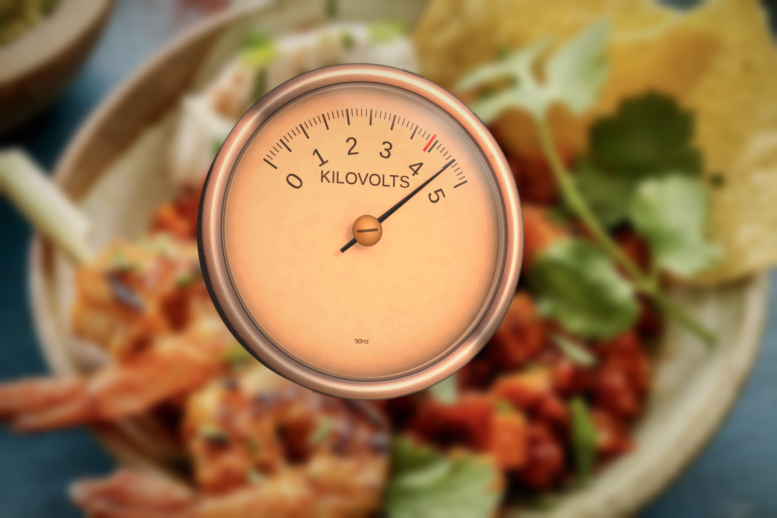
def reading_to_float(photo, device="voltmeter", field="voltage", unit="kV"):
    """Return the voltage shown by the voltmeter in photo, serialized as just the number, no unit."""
4.5
